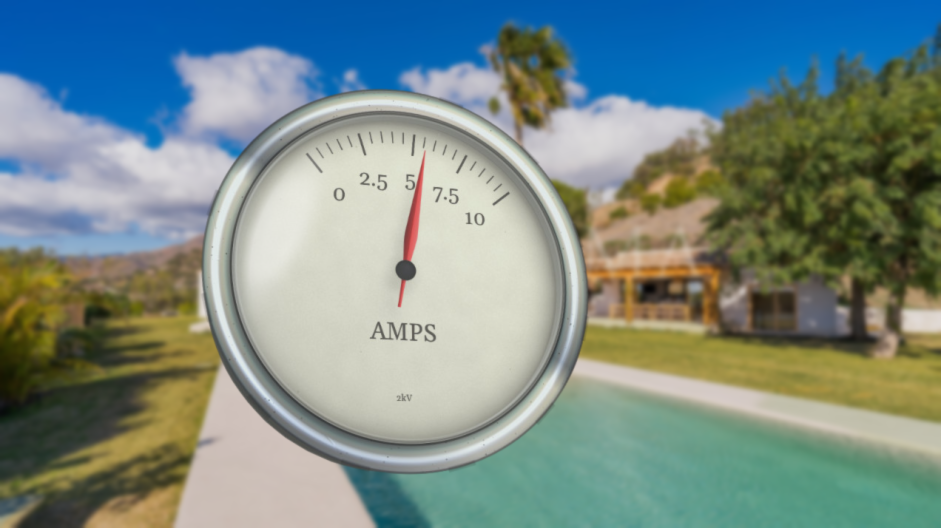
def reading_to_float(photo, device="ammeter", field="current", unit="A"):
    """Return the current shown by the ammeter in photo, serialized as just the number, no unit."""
5.5
